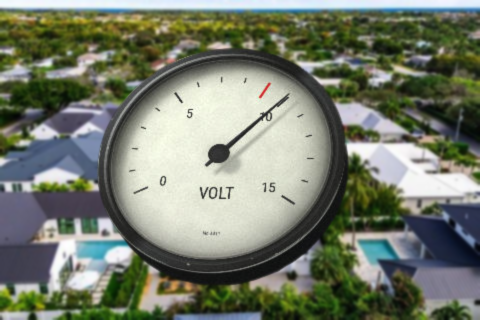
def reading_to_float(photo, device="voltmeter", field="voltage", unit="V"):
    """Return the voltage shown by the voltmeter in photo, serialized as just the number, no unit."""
10
